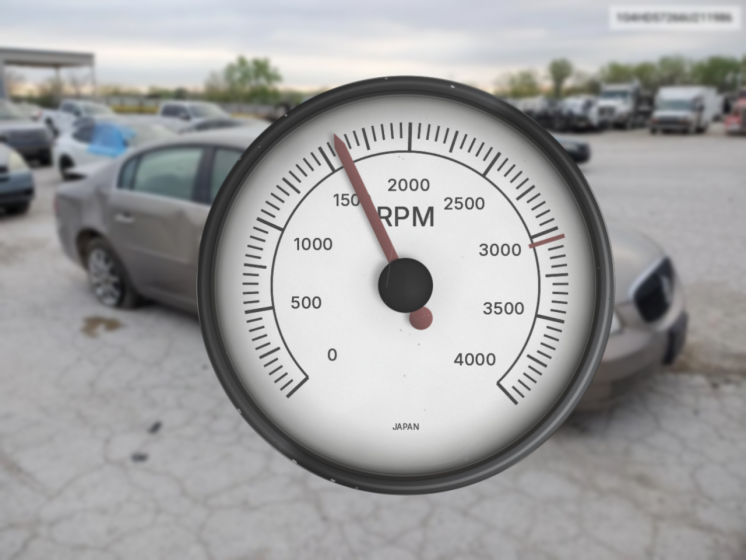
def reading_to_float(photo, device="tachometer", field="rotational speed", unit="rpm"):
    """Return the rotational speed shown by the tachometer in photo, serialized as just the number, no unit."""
1600
